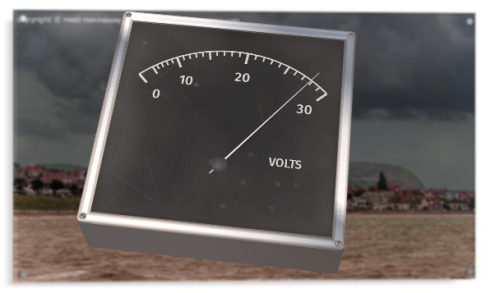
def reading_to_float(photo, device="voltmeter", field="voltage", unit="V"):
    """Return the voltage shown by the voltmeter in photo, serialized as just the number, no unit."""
28
